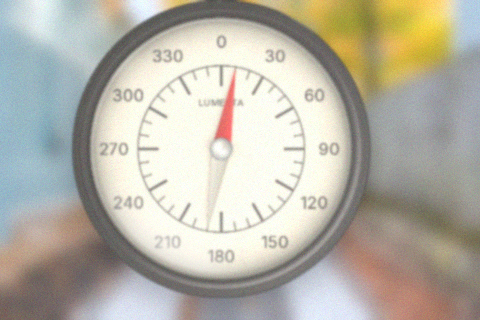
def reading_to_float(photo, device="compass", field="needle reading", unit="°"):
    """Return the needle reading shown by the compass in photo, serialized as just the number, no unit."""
10
